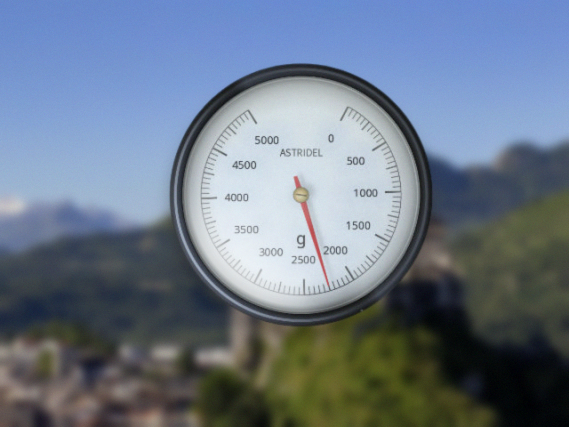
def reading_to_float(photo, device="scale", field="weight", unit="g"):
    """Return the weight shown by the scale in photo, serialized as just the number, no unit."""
2250
